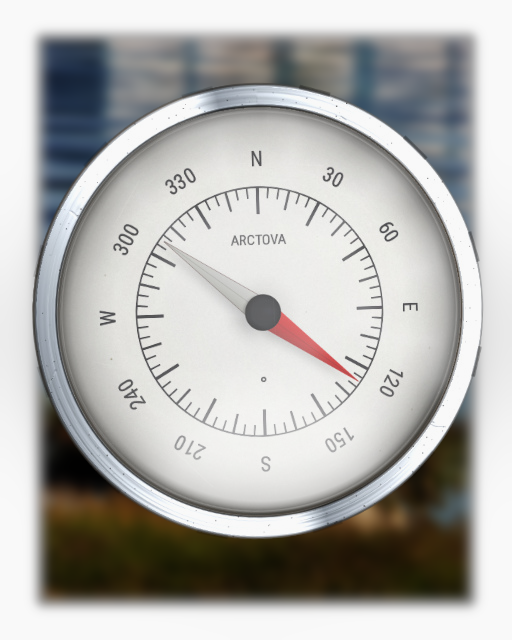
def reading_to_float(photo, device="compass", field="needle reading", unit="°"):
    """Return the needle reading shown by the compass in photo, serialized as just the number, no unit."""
127.5
